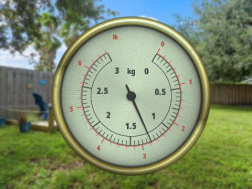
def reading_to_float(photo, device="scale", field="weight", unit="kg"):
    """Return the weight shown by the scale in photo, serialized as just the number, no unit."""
1.25
